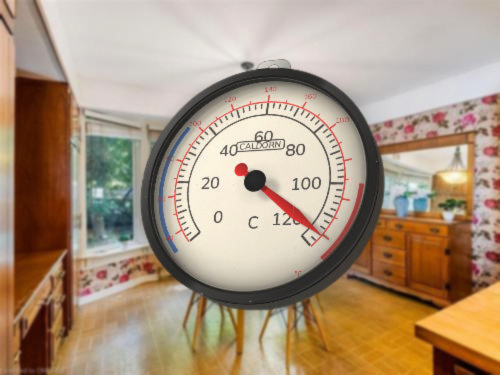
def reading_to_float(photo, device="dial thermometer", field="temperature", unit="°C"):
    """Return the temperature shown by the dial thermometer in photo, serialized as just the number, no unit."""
116
